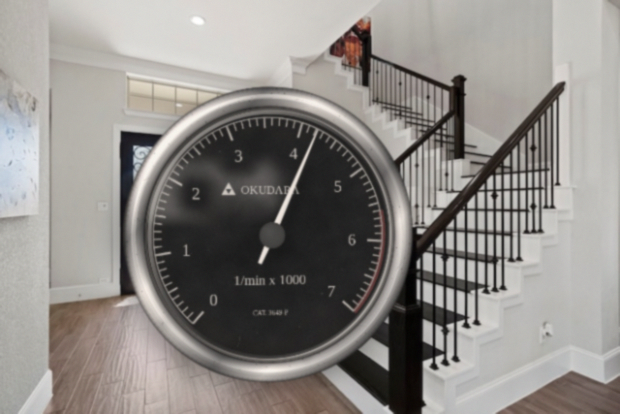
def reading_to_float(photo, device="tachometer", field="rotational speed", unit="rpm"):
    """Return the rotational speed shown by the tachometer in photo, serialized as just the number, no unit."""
4200
